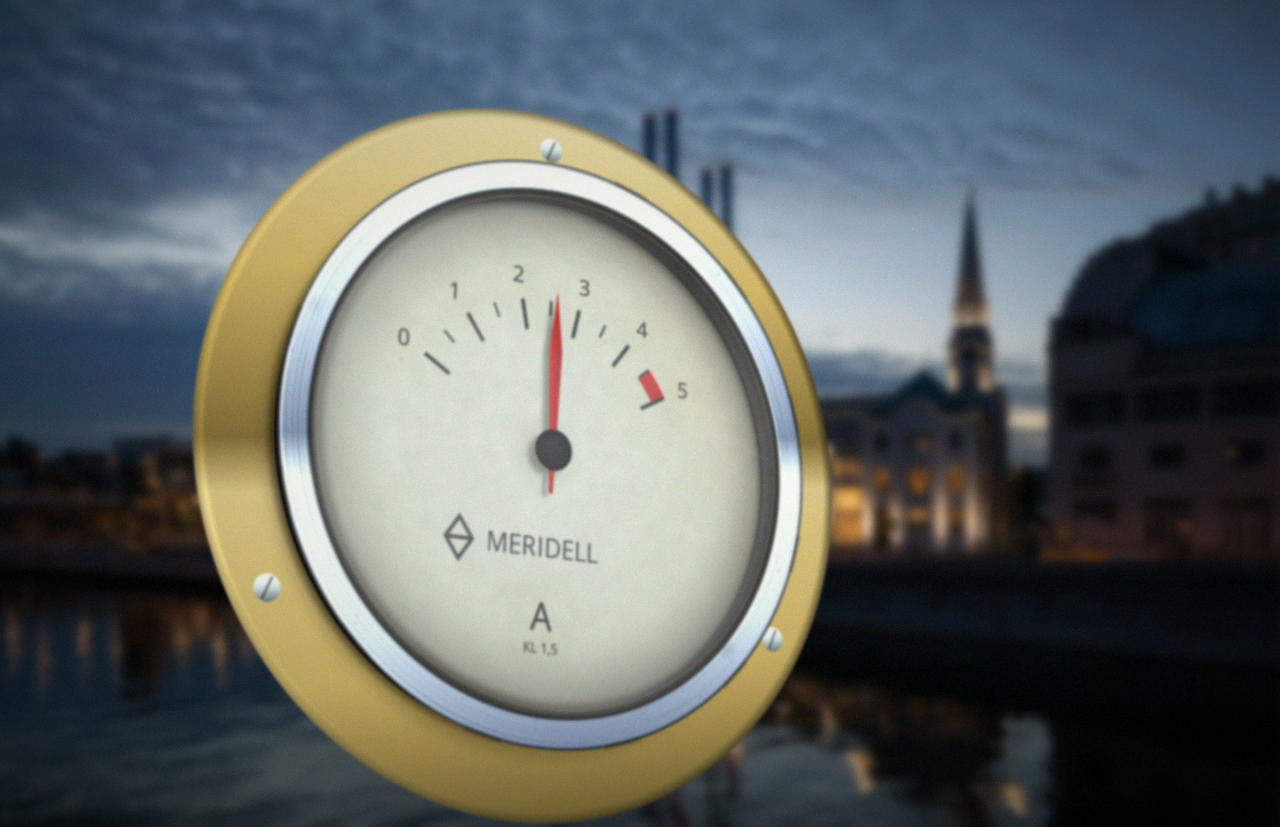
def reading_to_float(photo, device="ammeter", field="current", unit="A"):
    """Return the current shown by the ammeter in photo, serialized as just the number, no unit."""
2.5
